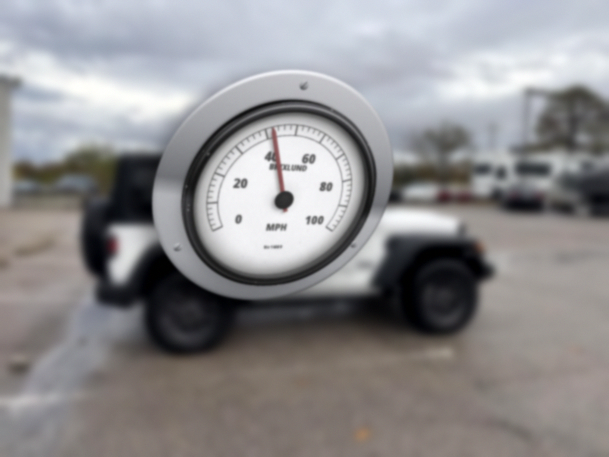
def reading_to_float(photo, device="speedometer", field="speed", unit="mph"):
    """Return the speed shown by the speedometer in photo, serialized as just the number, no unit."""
42
